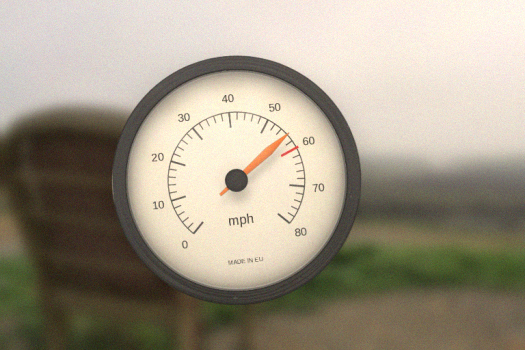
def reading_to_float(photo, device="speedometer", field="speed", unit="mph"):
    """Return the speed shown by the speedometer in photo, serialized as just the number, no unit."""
56
